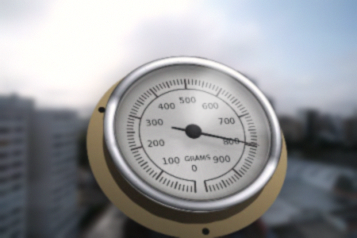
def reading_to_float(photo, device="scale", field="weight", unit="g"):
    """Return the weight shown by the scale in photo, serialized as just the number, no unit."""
800
